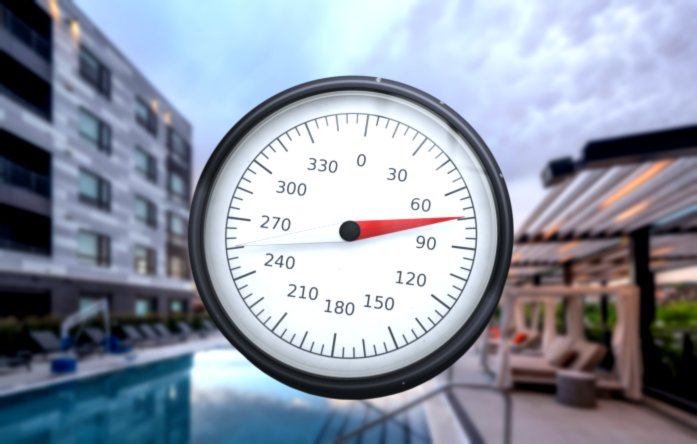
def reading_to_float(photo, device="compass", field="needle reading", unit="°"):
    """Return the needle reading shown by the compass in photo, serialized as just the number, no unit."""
75
